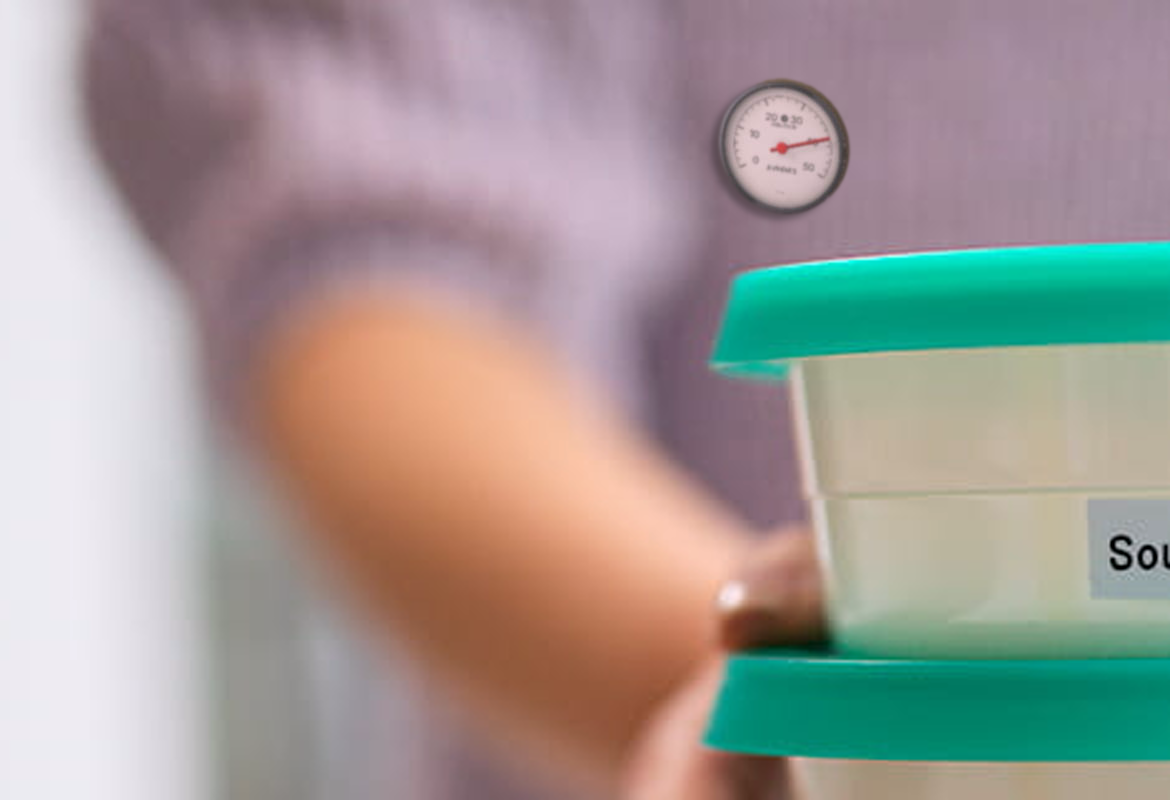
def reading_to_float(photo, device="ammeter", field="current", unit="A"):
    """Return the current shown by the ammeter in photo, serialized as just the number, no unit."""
40
